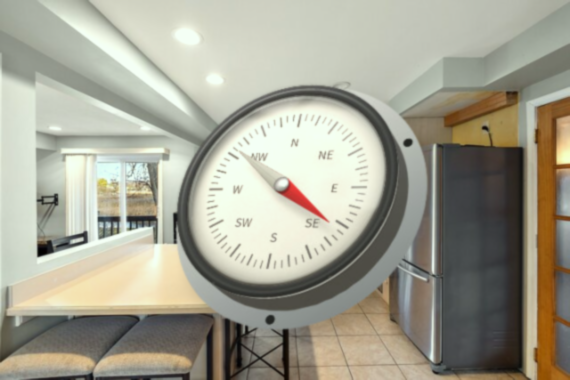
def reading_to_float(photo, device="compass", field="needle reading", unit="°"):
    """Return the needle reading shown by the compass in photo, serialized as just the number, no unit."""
125
